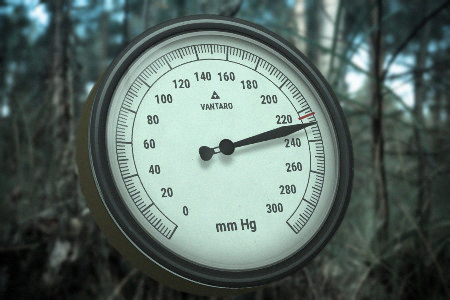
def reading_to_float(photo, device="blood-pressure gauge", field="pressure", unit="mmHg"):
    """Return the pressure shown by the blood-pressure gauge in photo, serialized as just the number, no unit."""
230
